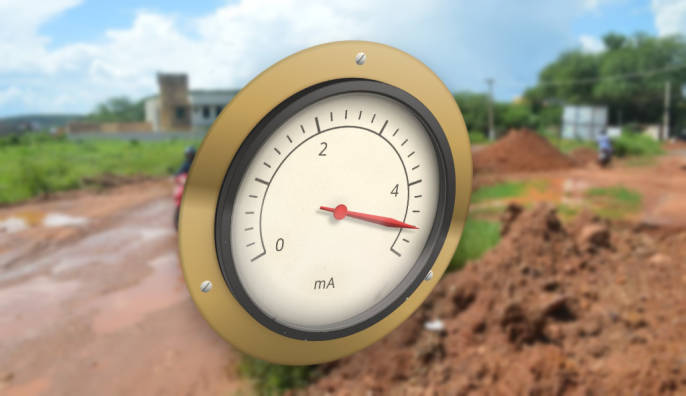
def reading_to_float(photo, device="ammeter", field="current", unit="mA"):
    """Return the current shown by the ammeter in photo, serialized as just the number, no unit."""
4.6
